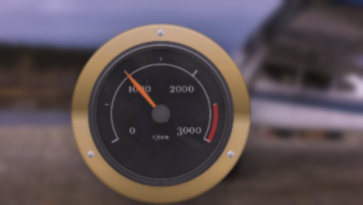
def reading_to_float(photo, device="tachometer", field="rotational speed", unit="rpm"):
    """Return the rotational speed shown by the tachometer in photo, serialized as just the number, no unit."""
1000
